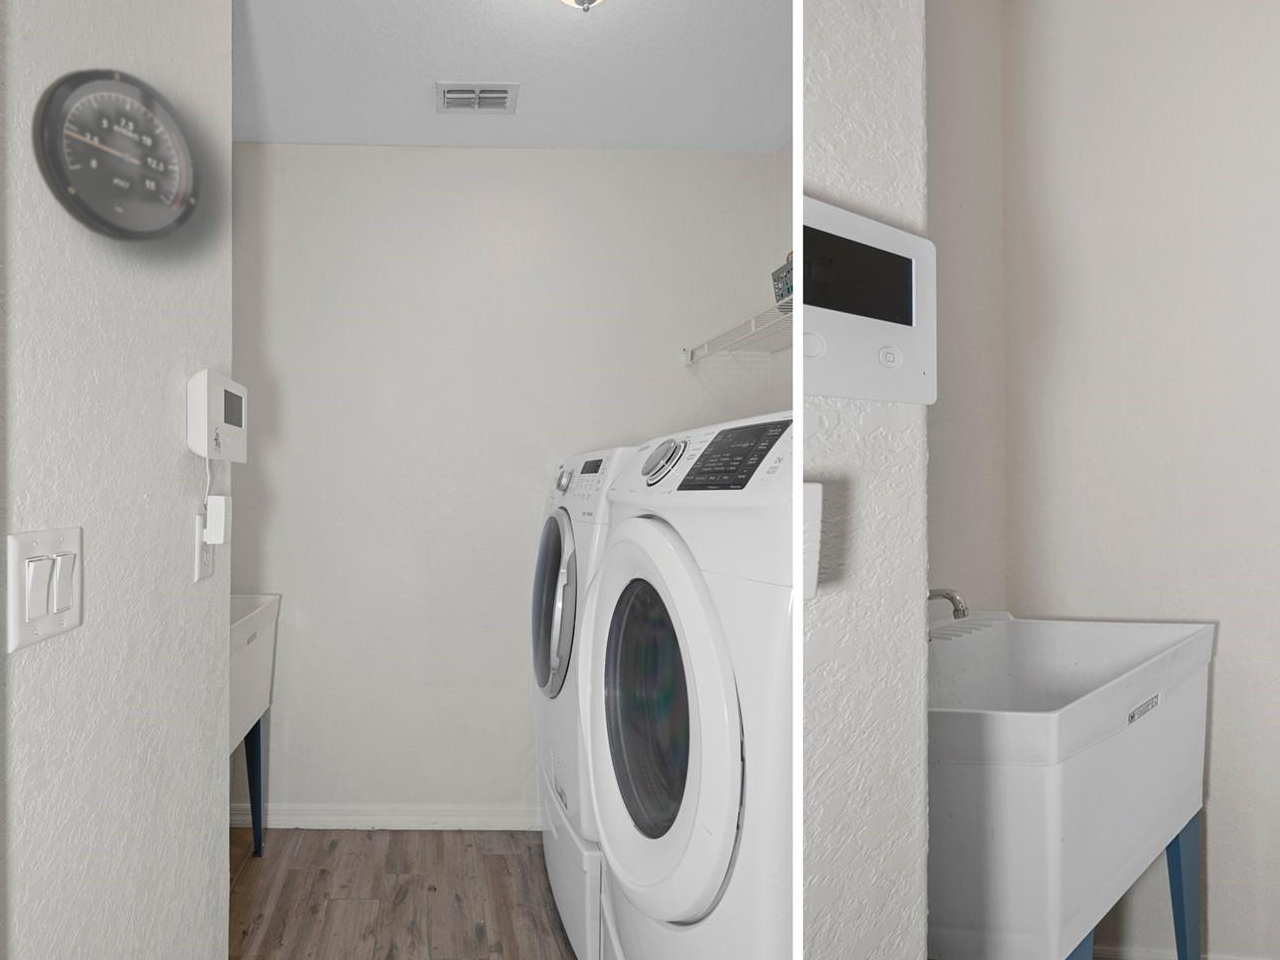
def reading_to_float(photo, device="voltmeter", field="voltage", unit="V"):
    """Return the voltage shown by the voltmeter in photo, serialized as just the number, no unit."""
2
